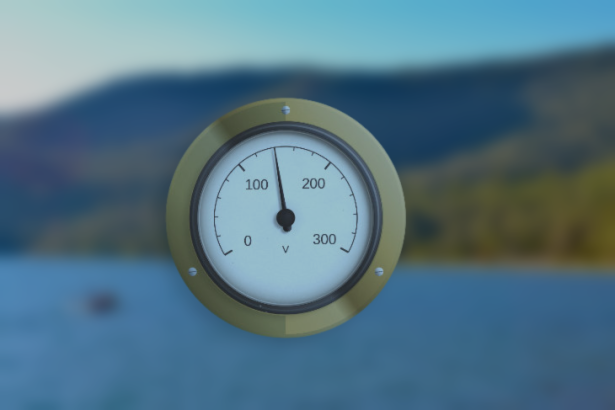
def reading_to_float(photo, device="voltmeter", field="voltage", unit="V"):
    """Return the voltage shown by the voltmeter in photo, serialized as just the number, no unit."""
140
